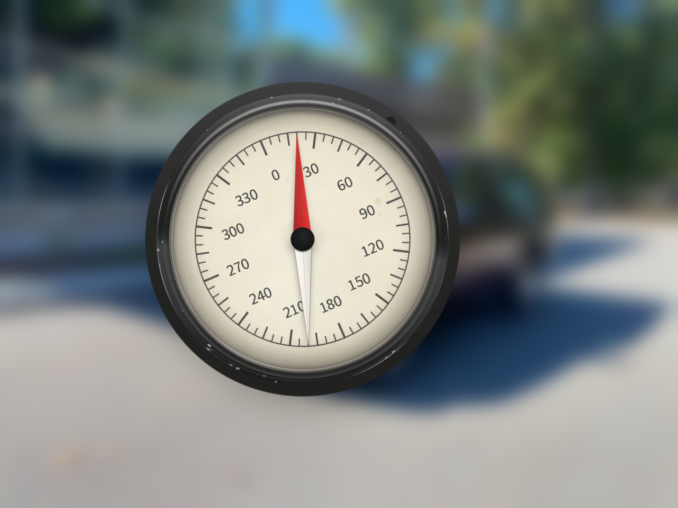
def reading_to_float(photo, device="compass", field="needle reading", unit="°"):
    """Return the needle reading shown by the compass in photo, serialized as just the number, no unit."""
20
